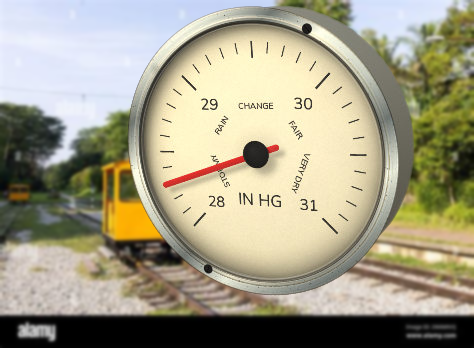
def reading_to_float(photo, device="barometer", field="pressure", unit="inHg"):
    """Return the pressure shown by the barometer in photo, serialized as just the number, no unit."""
28.3
